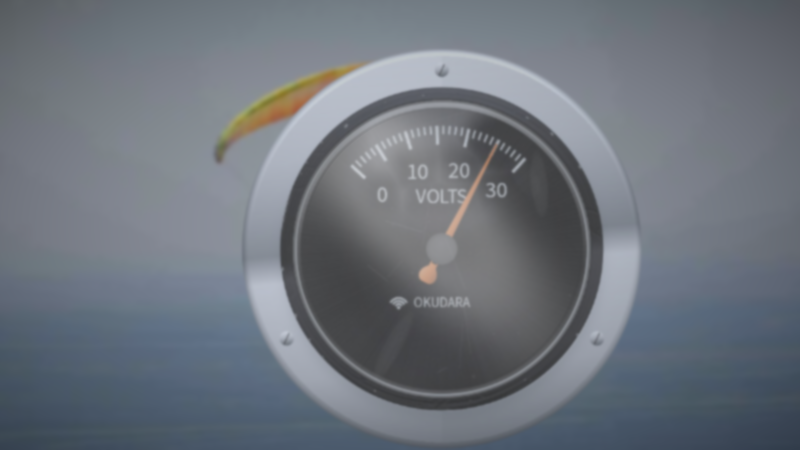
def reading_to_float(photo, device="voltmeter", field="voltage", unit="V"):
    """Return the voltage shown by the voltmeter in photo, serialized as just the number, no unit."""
25
